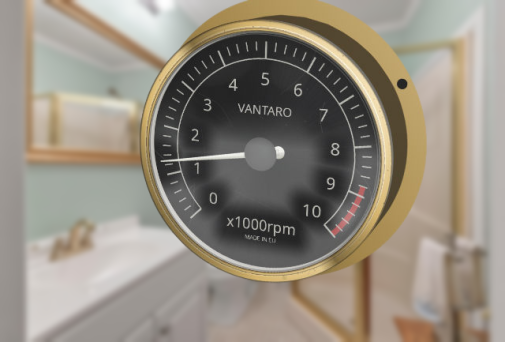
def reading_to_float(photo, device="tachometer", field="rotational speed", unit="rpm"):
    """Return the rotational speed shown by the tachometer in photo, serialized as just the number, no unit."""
1300
